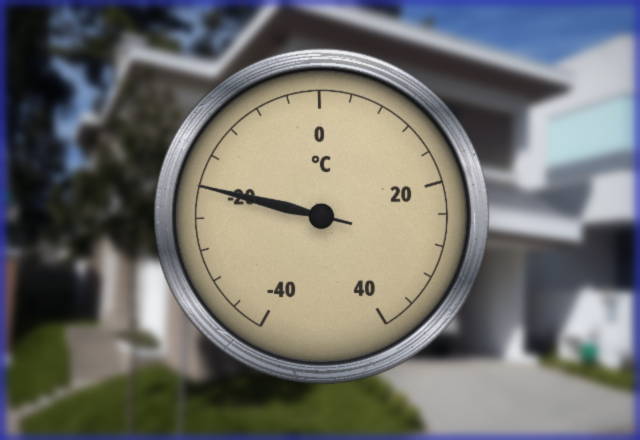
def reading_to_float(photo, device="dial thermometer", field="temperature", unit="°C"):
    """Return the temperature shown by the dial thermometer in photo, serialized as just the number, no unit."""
-20
